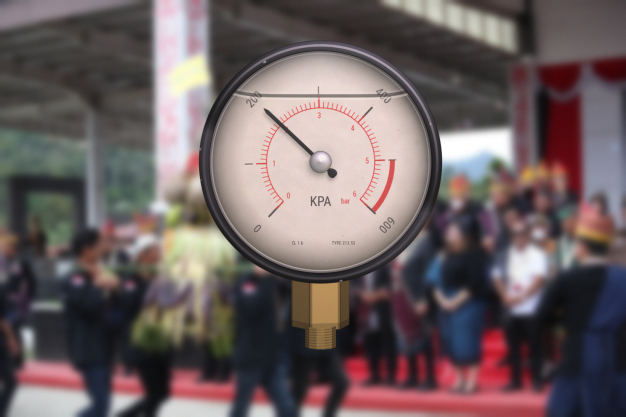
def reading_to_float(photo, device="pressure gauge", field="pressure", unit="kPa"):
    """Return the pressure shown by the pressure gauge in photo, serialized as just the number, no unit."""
200
